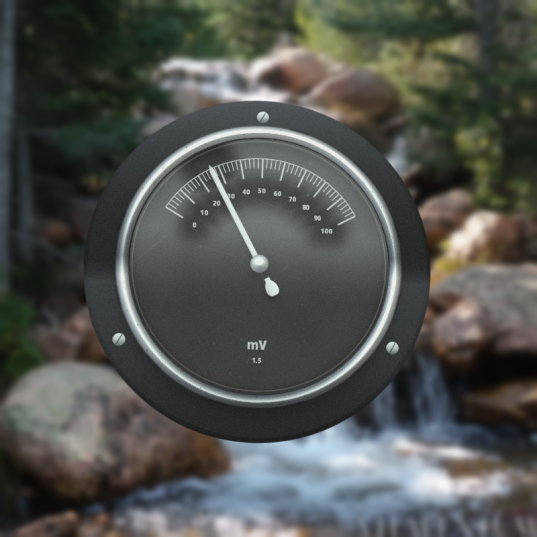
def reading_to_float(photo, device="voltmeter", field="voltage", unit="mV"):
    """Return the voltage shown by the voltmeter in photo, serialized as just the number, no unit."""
26
